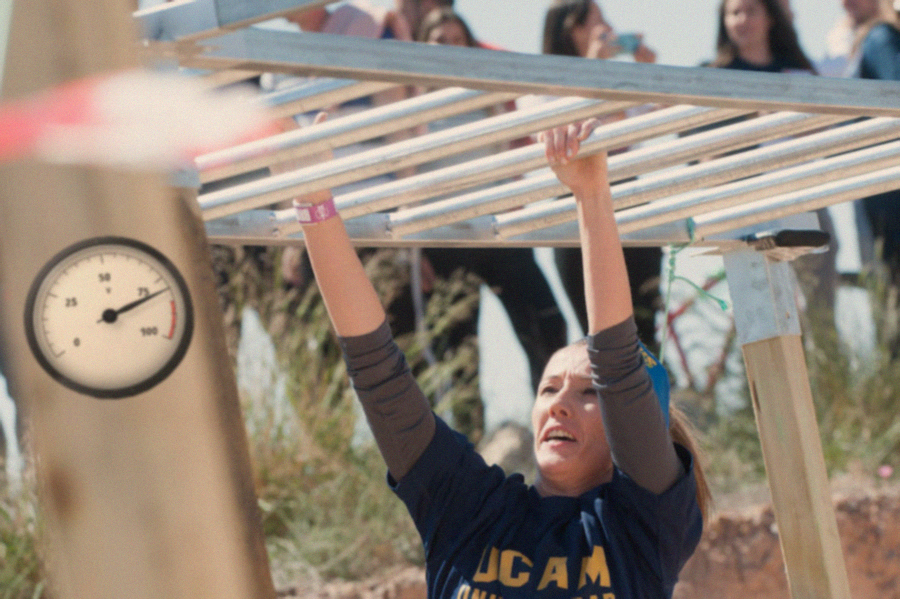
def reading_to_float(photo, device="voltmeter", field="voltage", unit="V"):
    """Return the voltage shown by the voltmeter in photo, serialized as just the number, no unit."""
80
